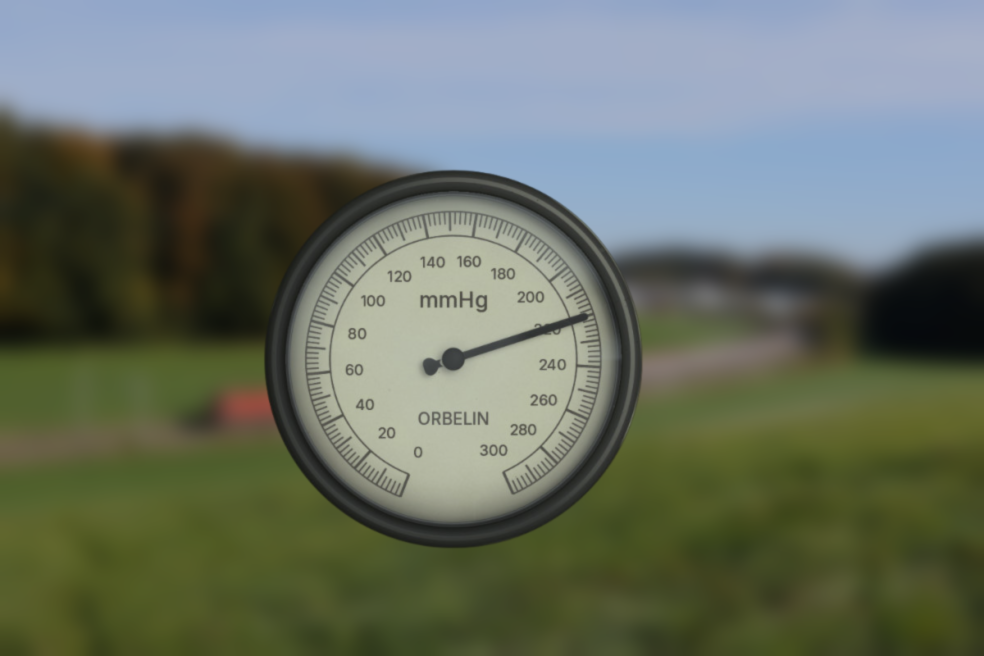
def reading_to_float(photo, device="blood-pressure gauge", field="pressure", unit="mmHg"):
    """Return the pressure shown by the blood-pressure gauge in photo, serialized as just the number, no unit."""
220
